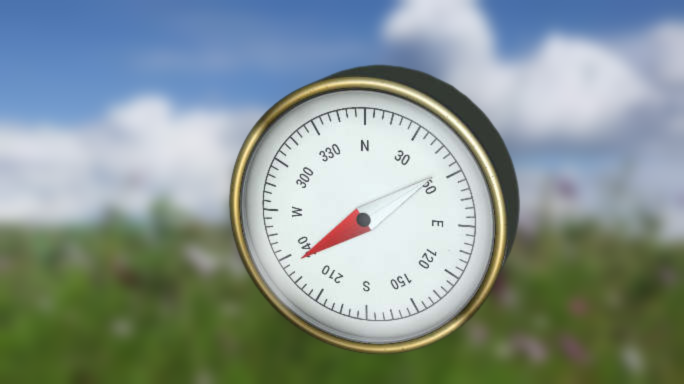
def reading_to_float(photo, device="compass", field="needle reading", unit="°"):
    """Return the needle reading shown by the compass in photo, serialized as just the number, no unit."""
235
